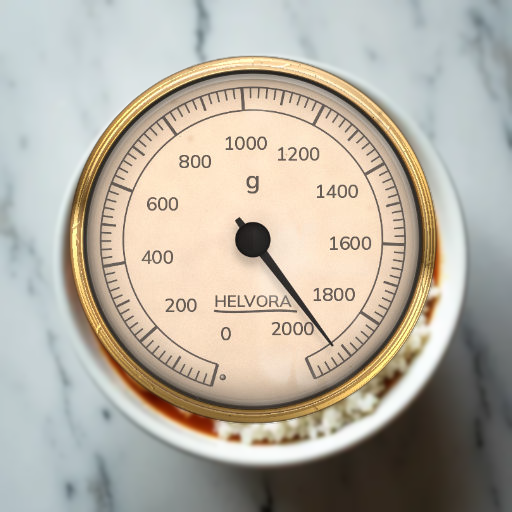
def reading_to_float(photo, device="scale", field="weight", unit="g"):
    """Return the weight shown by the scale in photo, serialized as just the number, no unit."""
1920
